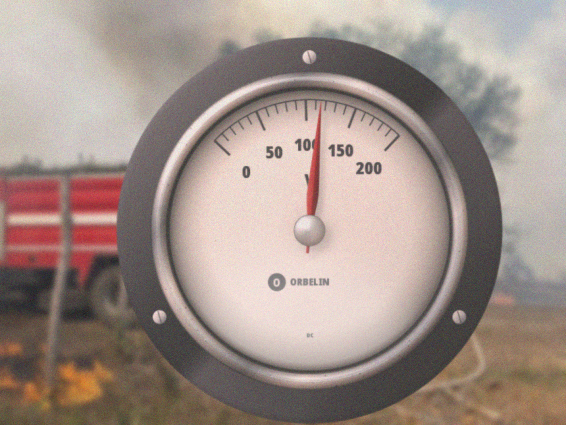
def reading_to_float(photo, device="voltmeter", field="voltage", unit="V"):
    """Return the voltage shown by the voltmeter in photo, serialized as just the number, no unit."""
115
